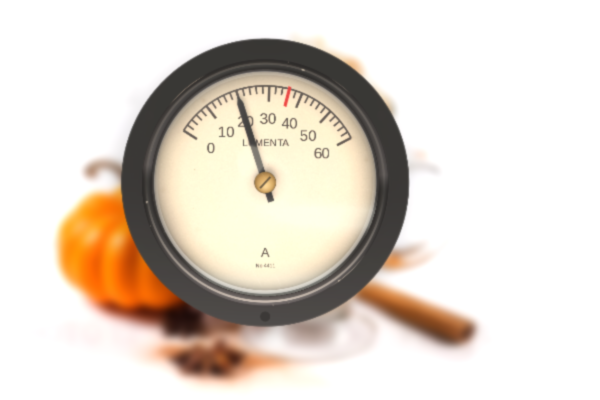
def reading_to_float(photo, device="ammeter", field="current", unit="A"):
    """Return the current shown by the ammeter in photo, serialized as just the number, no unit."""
20
